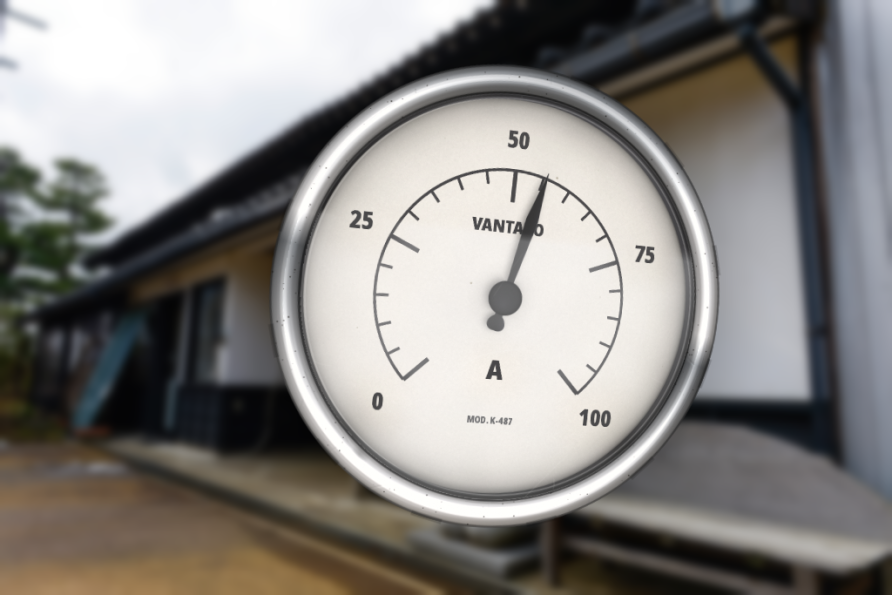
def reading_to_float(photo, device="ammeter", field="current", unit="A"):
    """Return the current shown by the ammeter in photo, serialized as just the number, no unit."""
55
